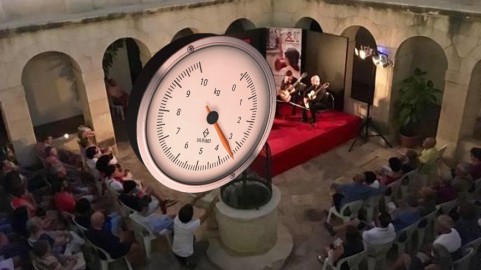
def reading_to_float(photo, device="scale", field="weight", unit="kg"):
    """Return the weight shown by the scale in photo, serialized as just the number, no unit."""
3.5
